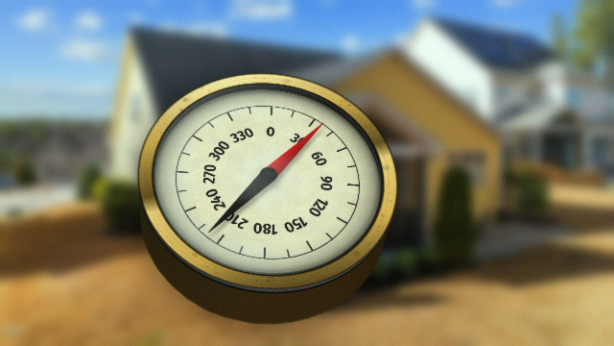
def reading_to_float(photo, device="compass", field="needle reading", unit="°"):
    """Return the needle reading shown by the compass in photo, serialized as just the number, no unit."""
37.5
